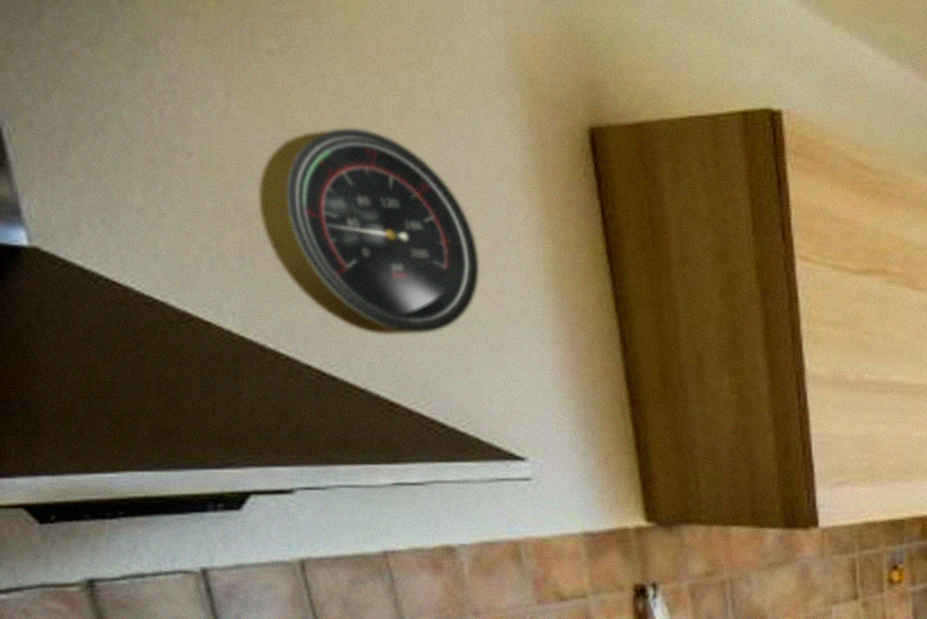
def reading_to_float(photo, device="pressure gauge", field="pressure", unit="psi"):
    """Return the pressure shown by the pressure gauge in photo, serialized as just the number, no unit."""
30
